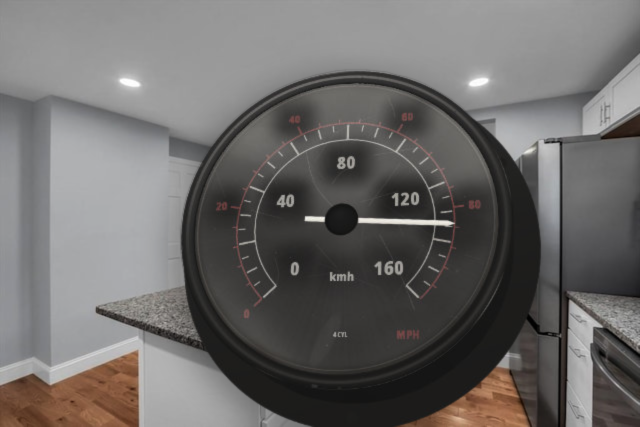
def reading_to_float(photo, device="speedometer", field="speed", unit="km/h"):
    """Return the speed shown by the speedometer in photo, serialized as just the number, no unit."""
135
